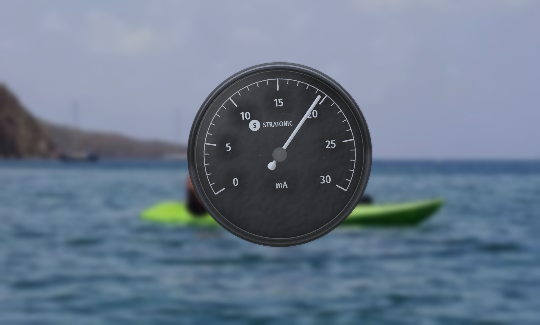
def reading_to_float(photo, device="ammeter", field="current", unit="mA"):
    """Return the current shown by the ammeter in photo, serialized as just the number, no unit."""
19.5
